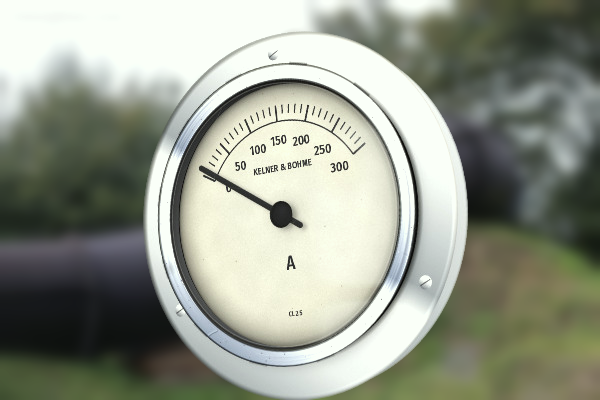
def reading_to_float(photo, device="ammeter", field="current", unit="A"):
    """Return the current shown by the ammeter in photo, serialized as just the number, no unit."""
10
